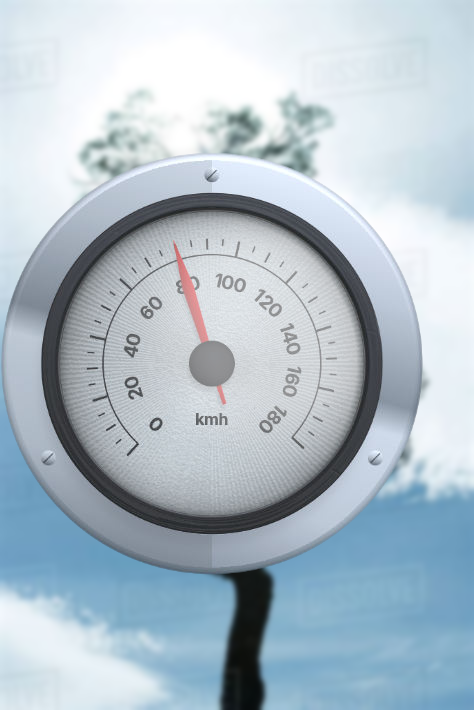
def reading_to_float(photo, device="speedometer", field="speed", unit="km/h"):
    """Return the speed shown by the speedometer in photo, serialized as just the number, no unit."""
80
